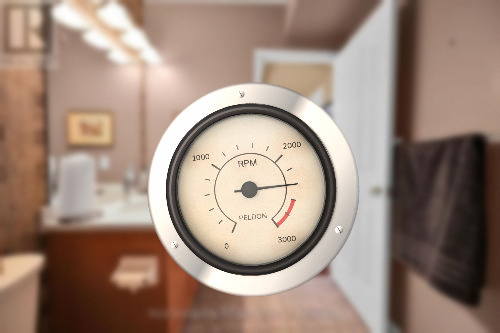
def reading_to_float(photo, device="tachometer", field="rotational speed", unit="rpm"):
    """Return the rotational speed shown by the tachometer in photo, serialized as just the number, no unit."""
2400
